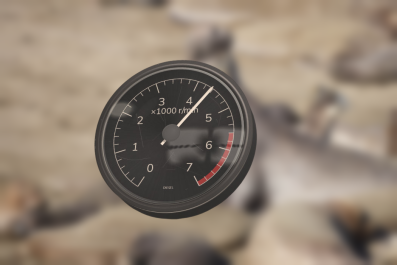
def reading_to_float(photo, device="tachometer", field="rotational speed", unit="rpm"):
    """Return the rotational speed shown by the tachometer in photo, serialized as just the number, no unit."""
4400
